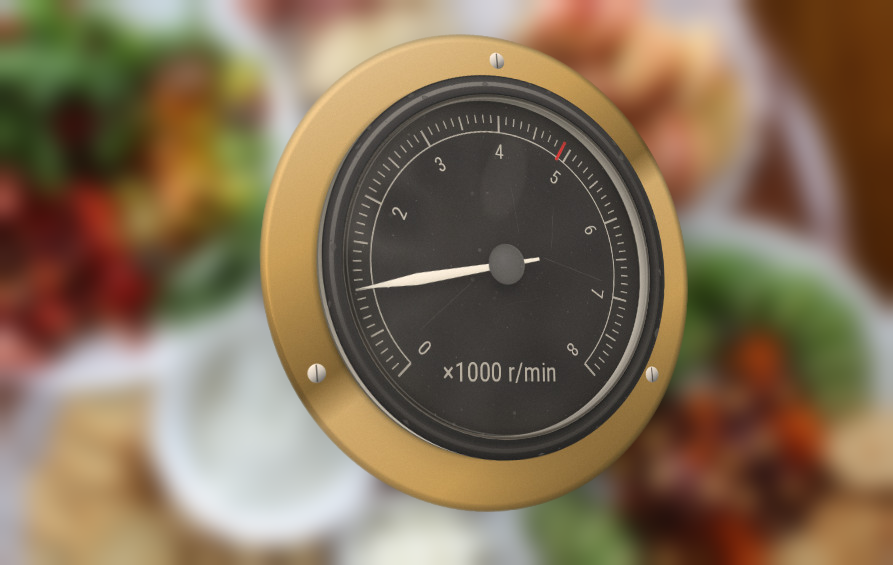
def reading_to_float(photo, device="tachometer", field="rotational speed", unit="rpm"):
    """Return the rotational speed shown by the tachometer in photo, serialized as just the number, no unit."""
1000
